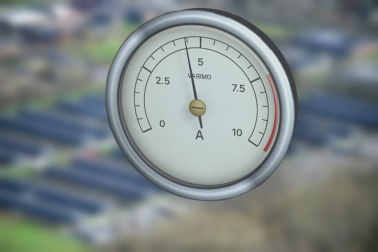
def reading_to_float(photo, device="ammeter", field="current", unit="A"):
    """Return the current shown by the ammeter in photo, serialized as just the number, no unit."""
4.5
